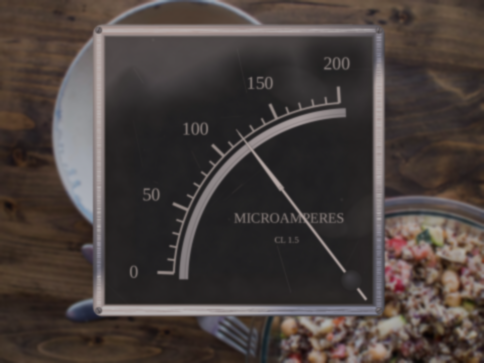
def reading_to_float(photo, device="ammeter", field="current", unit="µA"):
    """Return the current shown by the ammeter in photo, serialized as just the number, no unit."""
120
